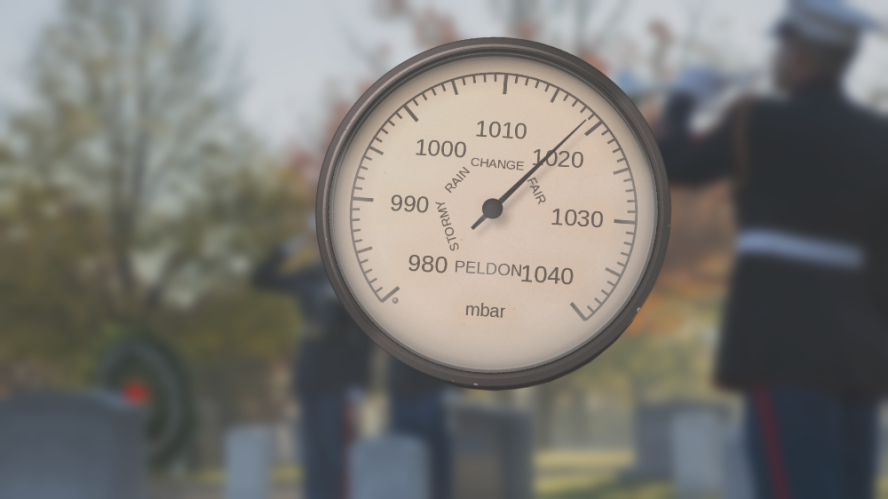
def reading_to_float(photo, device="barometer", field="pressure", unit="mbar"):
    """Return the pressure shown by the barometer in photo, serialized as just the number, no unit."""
1019
